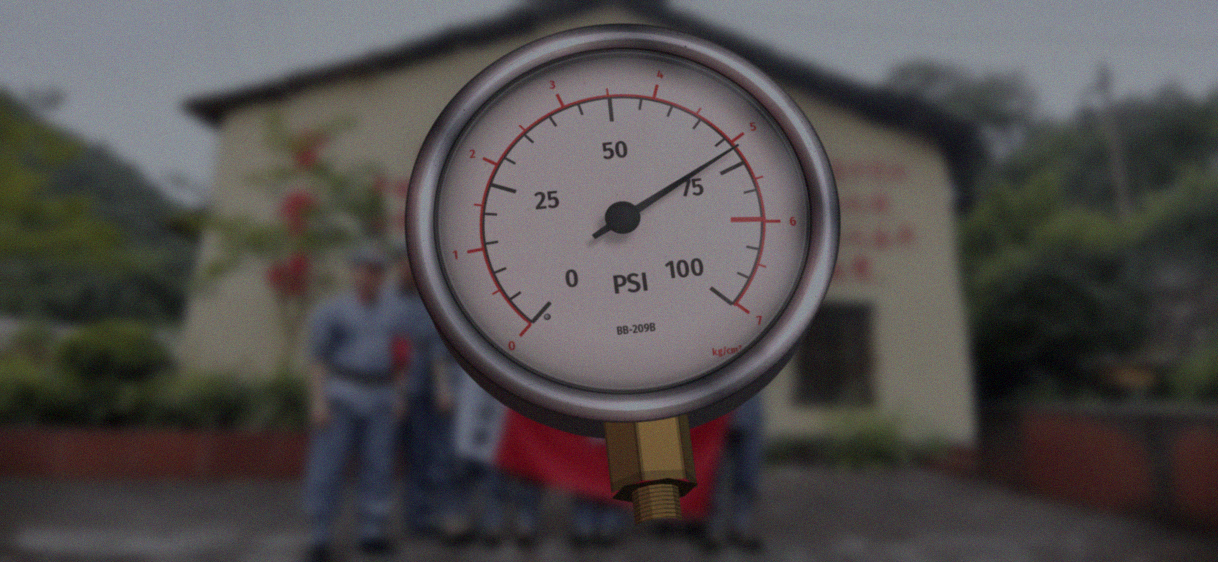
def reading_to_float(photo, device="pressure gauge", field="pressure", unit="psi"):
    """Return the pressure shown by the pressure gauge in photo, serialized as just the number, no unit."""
72.5
